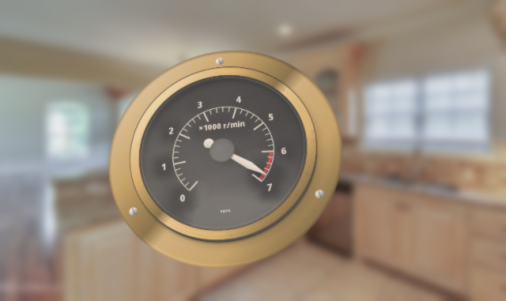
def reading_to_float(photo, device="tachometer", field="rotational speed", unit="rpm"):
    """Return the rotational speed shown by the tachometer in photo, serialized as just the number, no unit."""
6800
